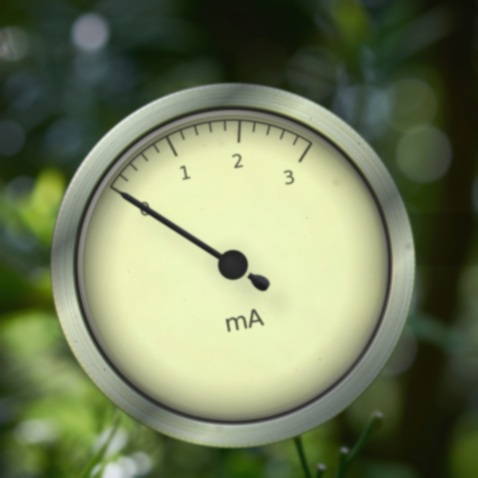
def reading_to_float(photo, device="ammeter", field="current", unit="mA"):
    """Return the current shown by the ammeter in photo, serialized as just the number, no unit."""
0
